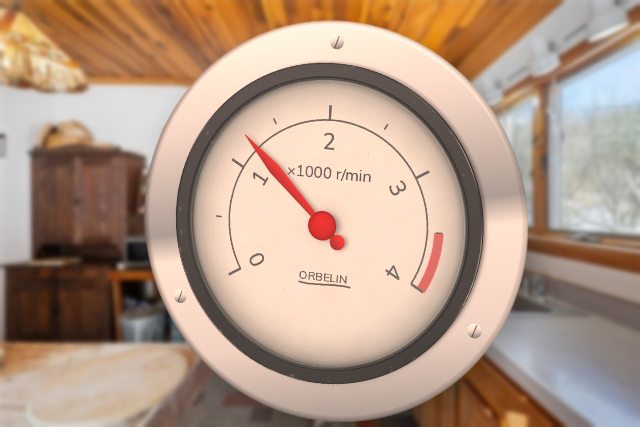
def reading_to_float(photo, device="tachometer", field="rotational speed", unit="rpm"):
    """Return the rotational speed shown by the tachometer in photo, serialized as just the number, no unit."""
1250
